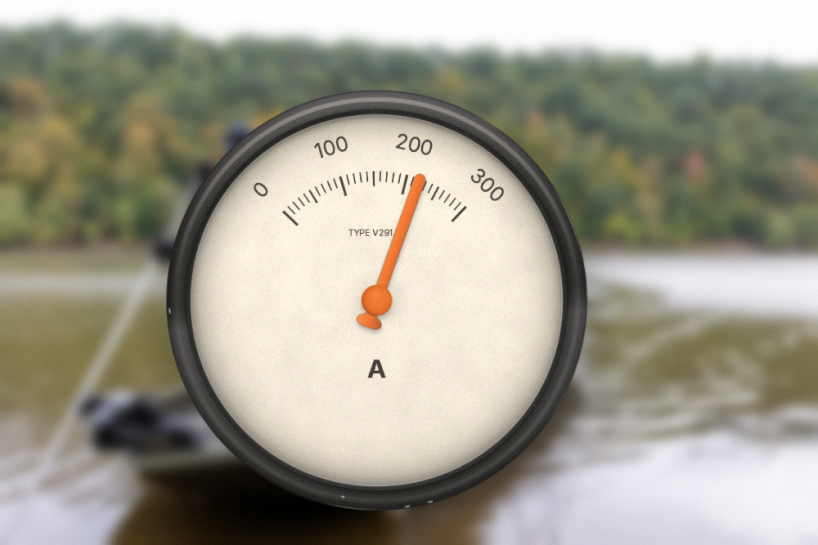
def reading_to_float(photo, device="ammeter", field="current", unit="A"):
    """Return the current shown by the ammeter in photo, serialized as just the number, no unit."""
220
